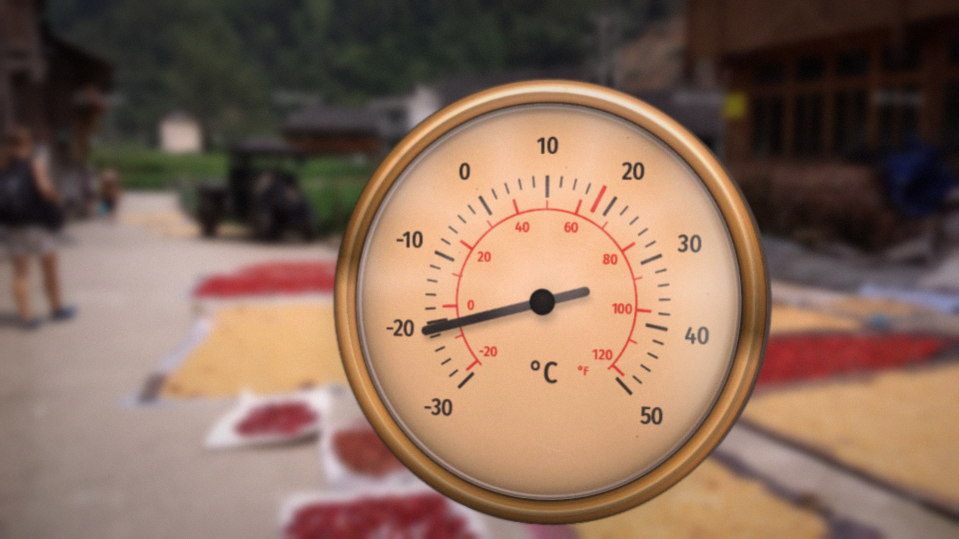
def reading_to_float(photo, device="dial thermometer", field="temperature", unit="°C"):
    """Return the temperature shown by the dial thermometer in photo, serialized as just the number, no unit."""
-21
